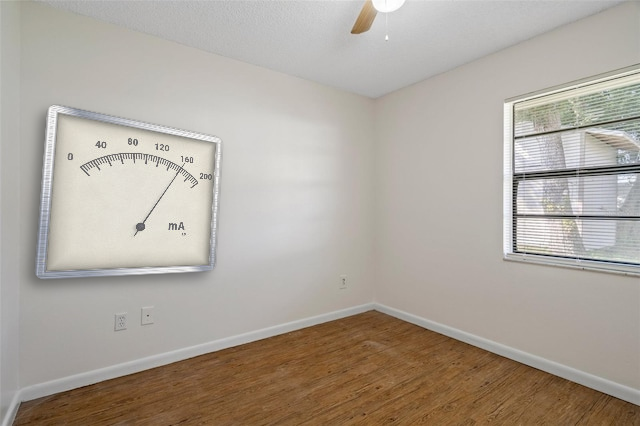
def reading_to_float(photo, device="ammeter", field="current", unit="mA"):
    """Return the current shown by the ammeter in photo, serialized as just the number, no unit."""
160
